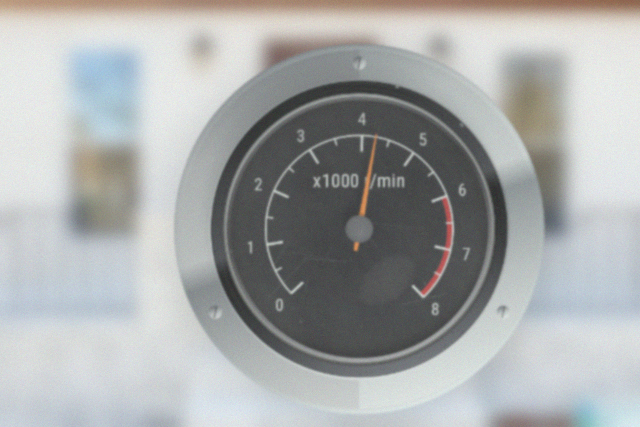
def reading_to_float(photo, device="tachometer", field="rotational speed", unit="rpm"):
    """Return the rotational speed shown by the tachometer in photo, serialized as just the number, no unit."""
4250
